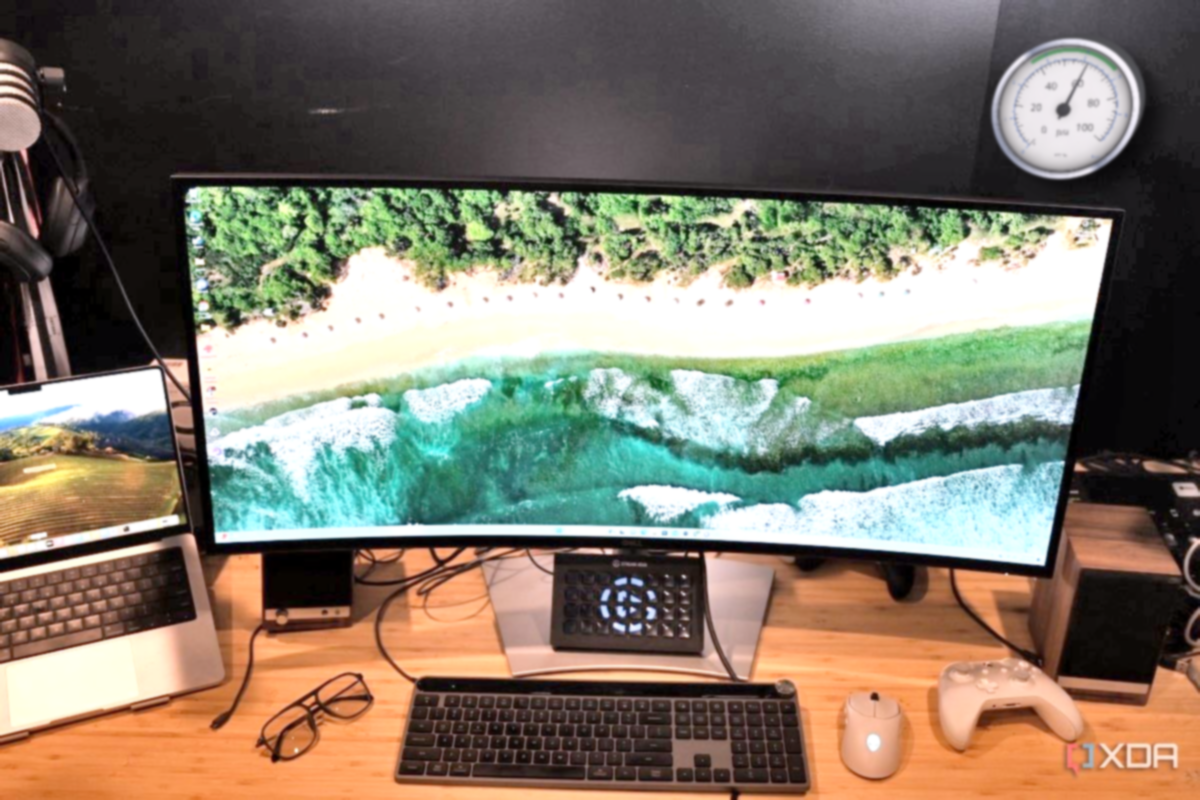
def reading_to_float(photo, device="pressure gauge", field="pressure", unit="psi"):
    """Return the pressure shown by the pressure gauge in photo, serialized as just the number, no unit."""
60
